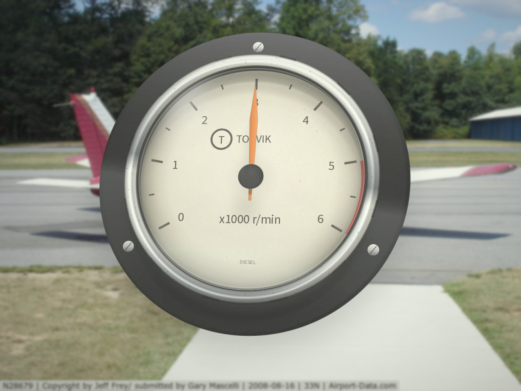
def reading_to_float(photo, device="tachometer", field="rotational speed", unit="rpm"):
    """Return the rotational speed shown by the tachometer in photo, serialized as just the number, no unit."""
3000
